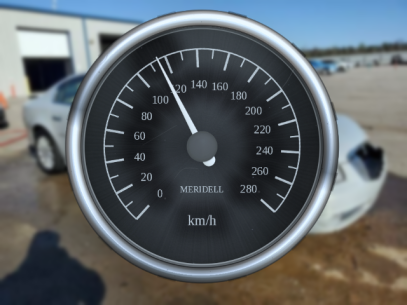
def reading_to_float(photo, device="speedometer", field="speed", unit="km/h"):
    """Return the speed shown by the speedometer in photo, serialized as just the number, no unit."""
115
